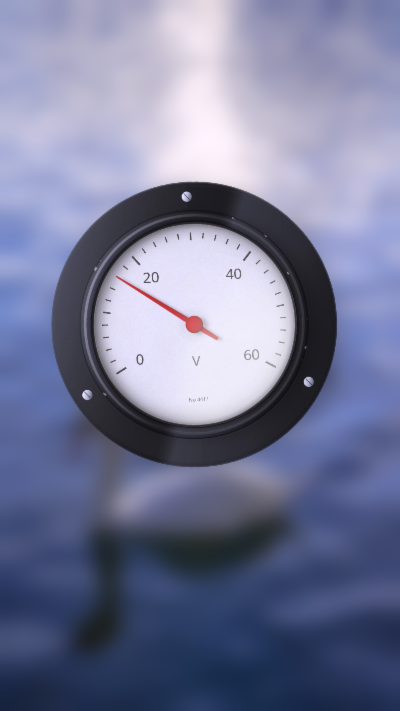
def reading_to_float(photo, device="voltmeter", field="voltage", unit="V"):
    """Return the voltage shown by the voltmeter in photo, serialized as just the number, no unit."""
16
